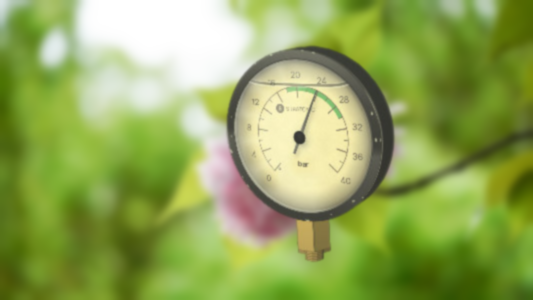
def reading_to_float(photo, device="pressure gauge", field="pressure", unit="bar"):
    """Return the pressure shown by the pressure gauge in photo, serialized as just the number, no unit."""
24
